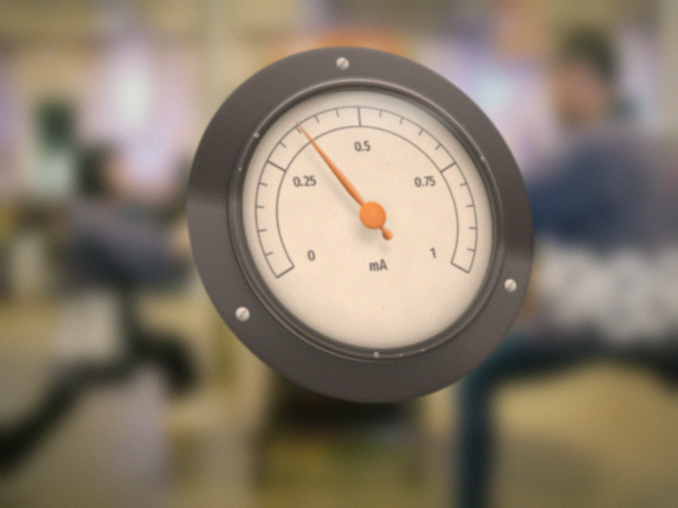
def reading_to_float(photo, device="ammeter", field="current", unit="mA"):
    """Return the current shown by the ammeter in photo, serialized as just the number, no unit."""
0.35
